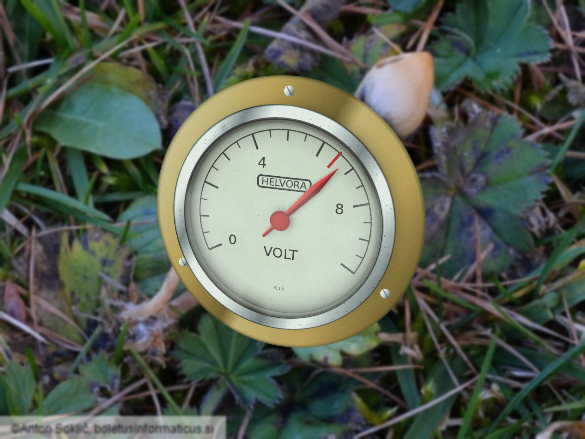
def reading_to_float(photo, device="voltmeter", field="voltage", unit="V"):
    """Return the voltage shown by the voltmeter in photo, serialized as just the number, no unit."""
6.75
